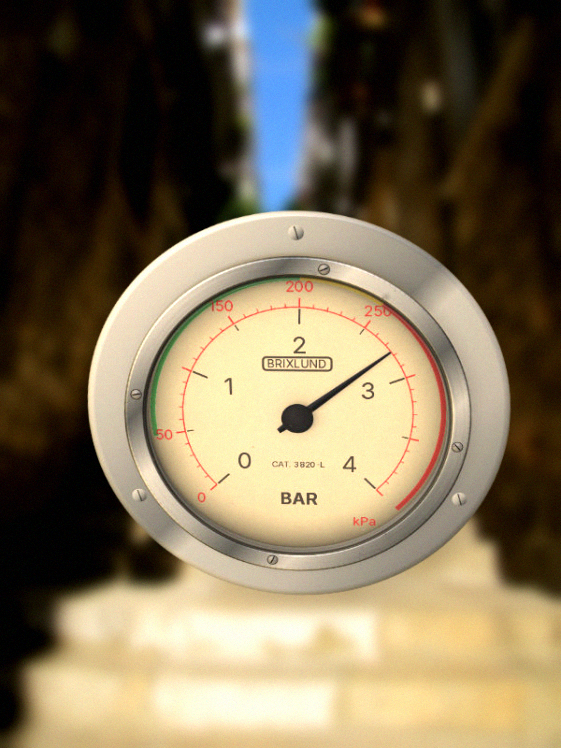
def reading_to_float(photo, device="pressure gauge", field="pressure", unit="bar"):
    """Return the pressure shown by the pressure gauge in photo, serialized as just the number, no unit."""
2.75
